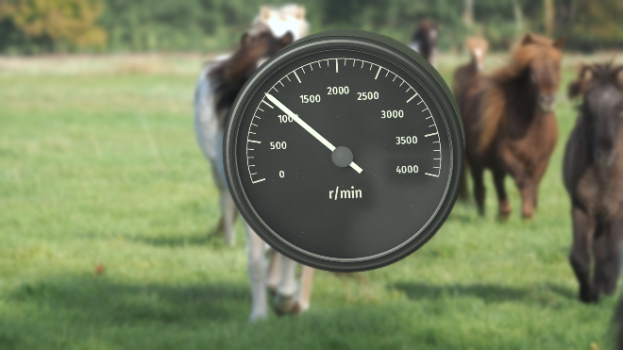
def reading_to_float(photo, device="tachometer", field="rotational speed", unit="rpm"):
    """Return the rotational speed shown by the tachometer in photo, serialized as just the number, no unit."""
1100
